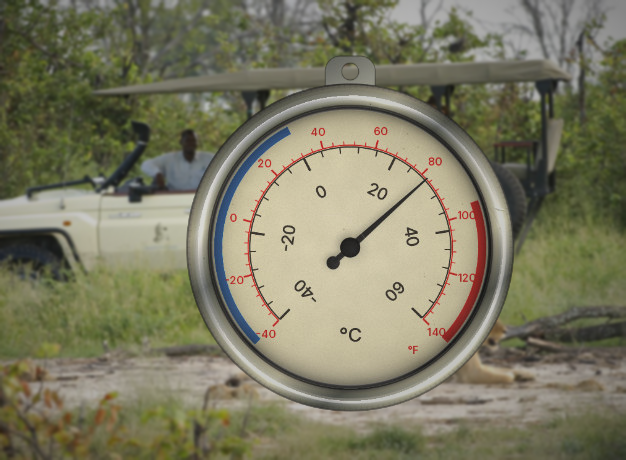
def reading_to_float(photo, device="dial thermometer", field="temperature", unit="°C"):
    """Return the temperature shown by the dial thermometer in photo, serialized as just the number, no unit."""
28
